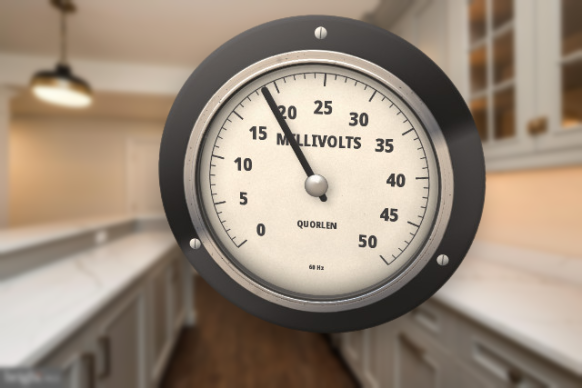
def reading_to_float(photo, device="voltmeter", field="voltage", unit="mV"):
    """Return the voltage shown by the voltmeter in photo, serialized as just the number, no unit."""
19
